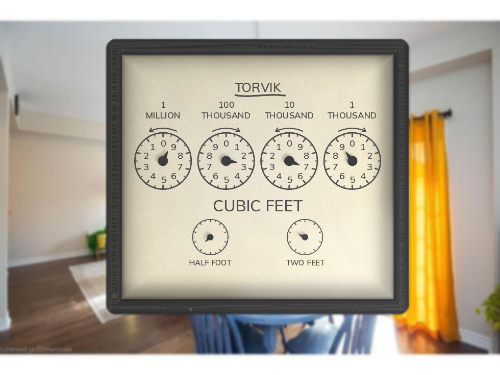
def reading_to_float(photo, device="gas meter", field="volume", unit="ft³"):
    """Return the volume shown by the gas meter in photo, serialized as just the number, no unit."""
926900
